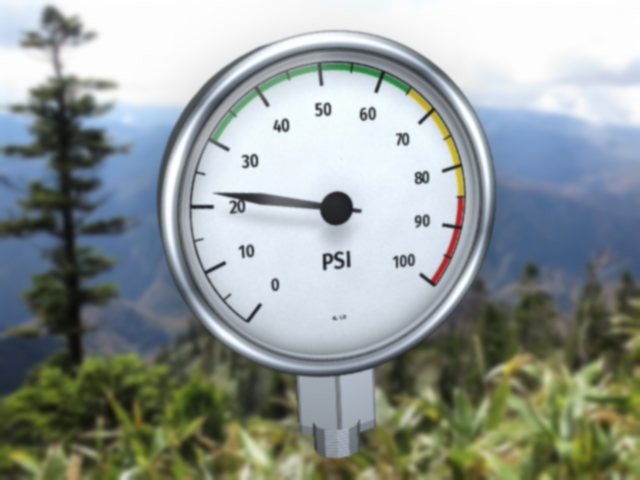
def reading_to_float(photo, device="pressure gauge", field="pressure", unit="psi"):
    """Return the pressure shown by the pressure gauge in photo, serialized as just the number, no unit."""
22.5
